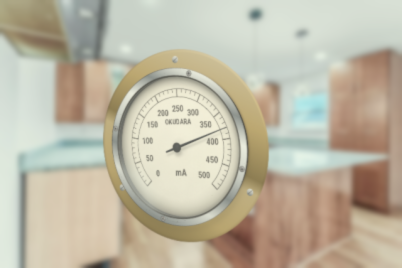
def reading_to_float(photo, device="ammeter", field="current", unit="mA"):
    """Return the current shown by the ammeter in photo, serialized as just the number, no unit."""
380
